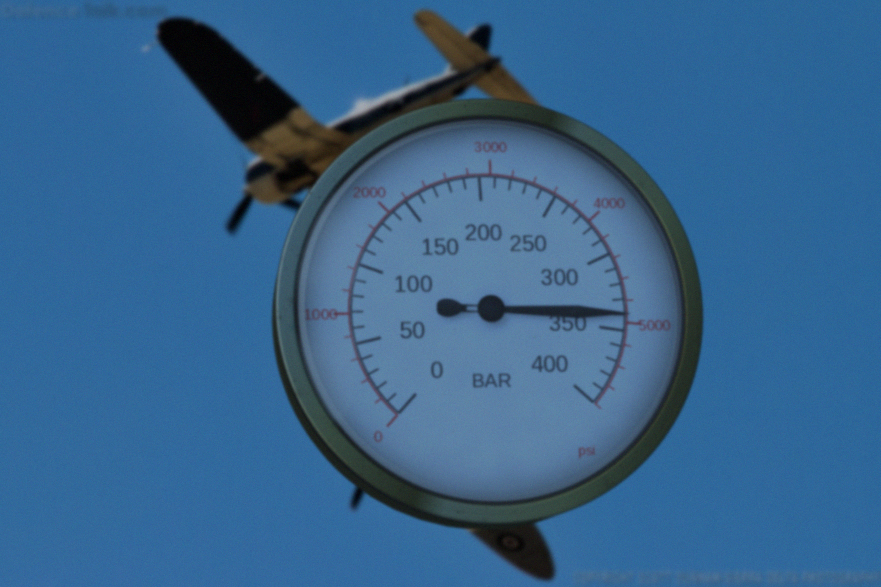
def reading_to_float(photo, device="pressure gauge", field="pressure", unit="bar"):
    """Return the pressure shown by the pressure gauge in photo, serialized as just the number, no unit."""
340
